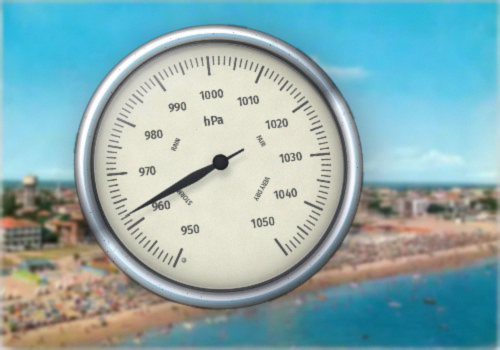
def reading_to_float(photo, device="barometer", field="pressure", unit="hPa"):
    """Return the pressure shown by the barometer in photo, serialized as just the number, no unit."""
962
